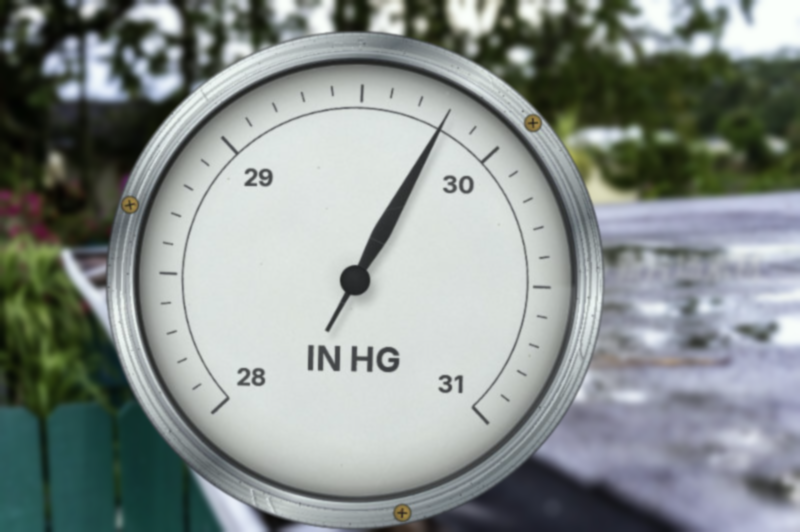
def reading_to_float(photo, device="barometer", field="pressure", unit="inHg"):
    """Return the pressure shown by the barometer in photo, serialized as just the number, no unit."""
29.8
